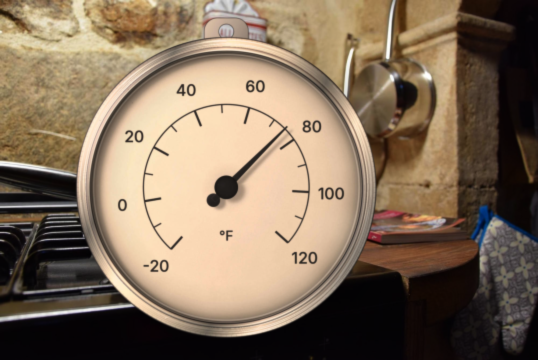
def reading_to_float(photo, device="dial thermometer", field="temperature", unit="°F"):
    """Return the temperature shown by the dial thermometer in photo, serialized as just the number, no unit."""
75
